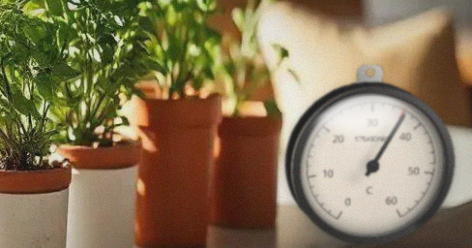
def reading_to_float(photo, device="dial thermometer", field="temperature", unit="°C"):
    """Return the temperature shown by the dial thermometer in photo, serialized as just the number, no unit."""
36
